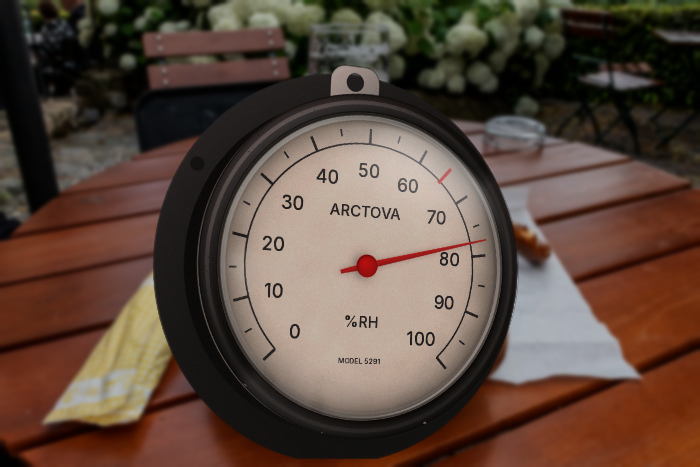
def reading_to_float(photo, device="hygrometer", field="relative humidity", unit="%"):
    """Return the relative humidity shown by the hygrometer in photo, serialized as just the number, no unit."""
77.5
